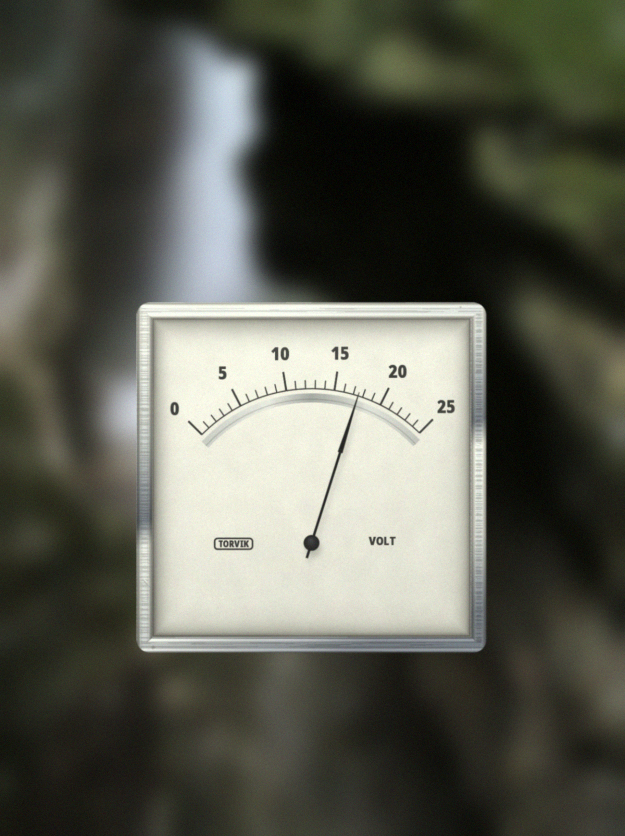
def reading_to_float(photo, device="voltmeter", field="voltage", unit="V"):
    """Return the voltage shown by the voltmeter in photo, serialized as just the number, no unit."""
17.5
